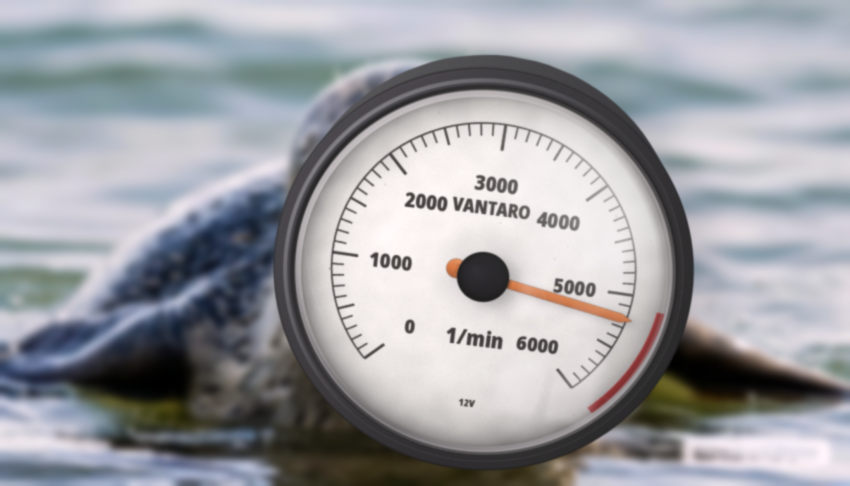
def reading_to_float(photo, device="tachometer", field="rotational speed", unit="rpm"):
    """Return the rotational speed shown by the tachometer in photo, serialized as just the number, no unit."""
5200
